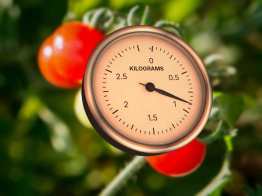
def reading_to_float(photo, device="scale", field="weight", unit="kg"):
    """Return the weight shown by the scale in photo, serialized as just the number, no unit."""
0.9
